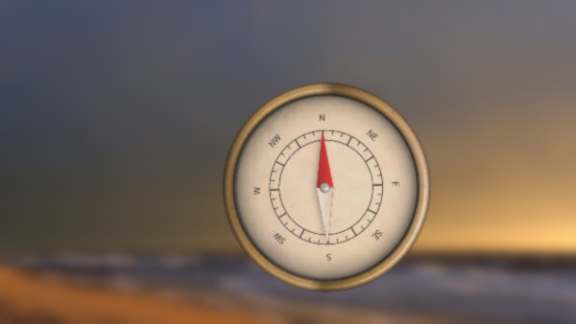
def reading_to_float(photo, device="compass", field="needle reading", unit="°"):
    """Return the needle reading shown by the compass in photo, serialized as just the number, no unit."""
0
